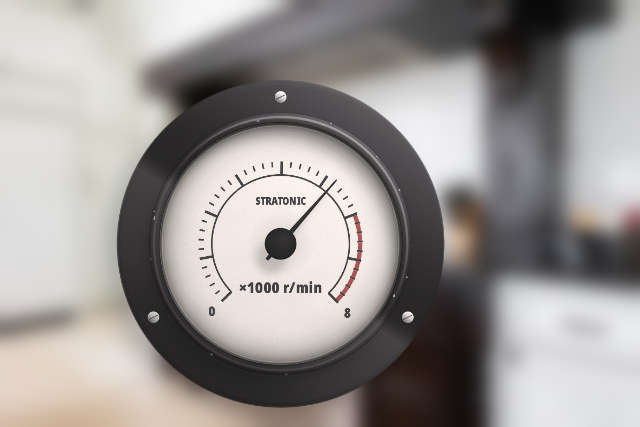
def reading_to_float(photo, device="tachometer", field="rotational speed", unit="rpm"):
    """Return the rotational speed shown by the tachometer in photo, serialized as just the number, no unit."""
5200
